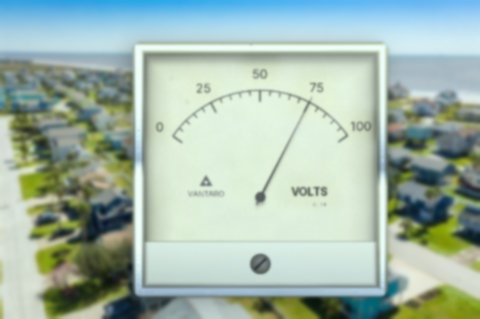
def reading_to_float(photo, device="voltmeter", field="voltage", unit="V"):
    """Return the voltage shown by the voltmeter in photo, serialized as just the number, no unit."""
75
